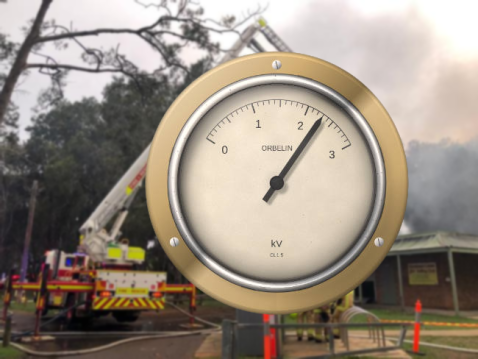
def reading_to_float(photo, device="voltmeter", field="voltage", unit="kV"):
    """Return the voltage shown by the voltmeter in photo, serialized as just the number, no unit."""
2.3
